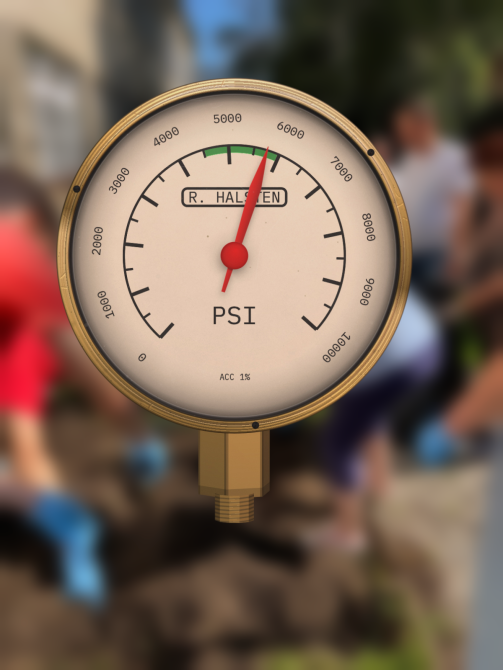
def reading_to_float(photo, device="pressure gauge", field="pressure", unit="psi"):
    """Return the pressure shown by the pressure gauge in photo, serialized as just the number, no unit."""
5750
